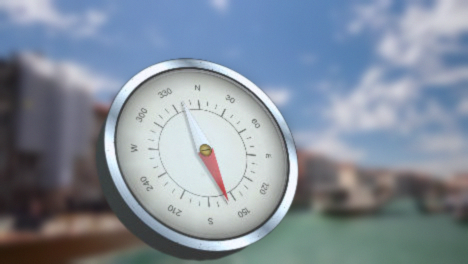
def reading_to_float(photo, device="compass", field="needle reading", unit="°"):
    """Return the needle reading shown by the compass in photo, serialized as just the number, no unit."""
160
